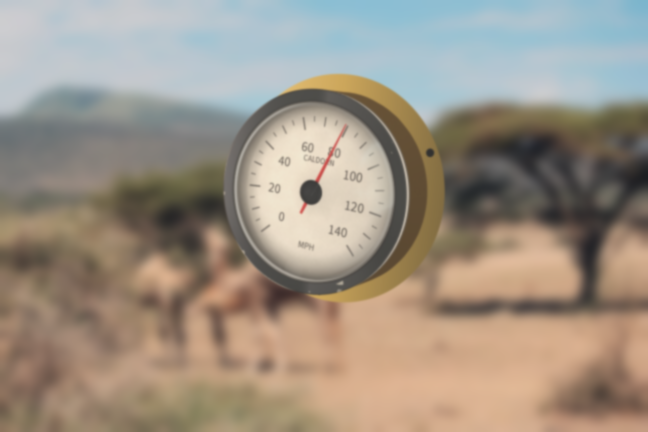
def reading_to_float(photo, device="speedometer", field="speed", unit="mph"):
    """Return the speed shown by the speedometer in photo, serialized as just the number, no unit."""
80
